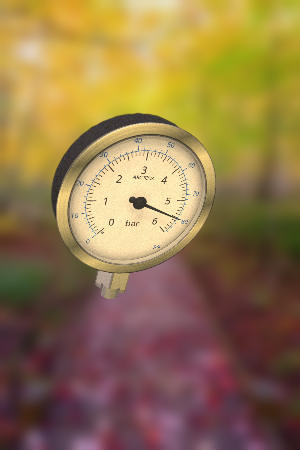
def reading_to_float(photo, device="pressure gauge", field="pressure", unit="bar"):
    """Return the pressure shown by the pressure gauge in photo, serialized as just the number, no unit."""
5.5
